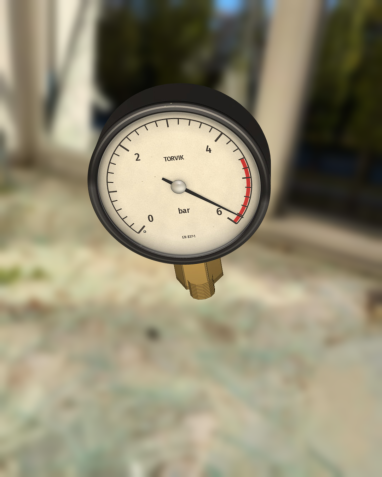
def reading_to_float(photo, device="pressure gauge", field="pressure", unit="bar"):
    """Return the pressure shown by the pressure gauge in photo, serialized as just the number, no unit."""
5.8
